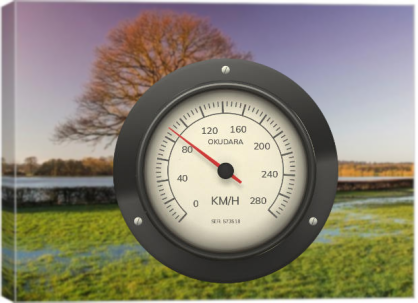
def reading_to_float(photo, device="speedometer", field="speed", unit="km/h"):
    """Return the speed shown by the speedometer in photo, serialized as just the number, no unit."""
88
